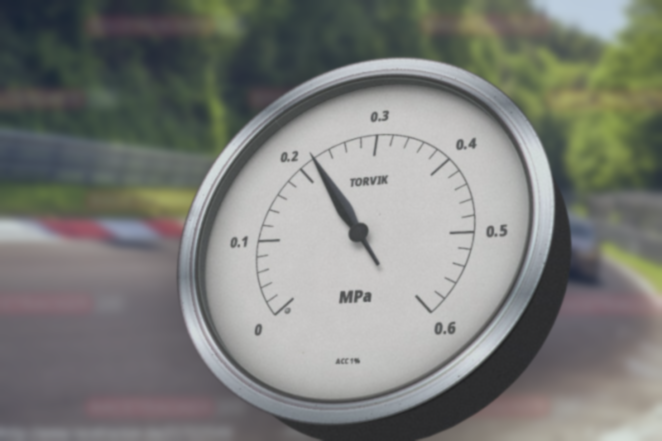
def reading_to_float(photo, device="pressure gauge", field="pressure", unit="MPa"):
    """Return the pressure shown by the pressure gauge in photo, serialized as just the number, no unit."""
0.22
